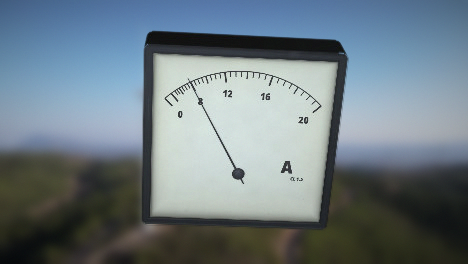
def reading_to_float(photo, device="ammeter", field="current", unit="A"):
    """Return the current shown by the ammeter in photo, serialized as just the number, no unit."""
8
